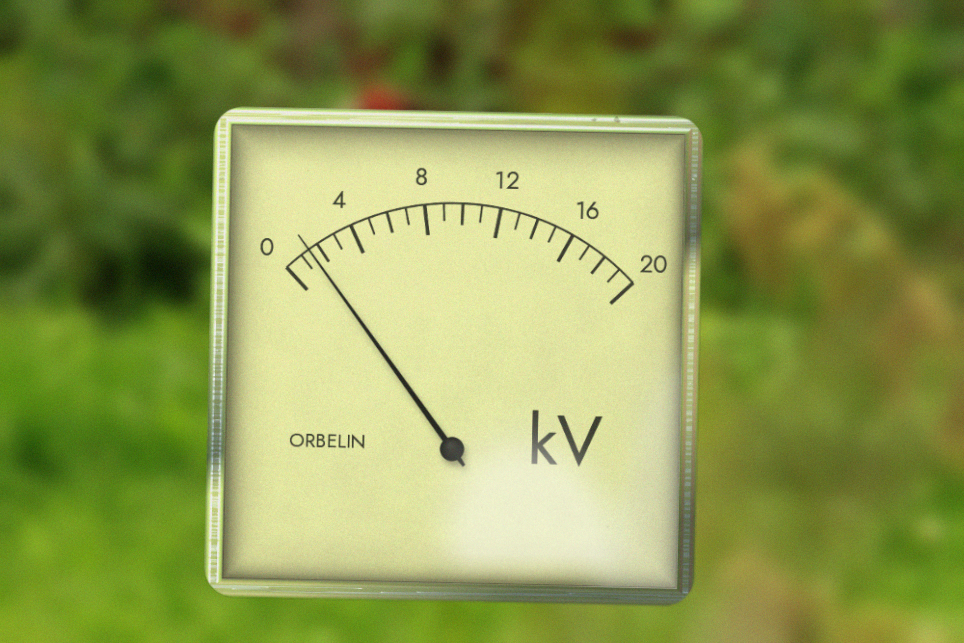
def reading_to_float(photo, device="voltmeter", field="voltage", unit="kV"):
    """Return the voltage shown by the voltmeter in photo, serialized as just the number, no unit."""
1.5
